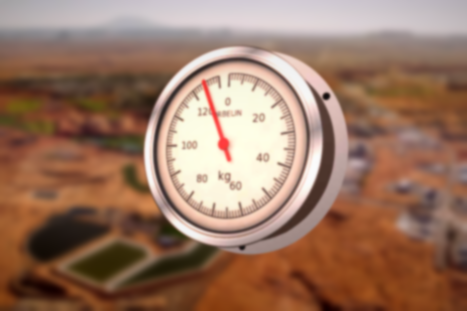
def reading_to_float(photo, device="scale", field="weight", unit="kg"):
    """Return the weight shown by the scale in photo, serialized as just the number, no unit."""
125
